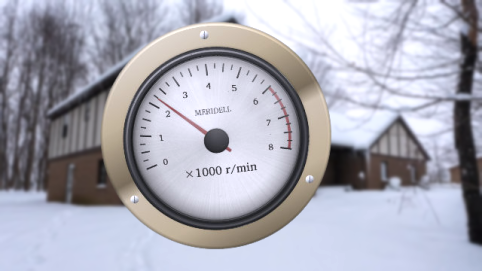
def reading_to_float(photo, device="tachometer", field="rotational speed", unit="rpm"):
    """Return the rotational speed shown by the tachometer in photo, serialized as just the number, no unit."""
2250
